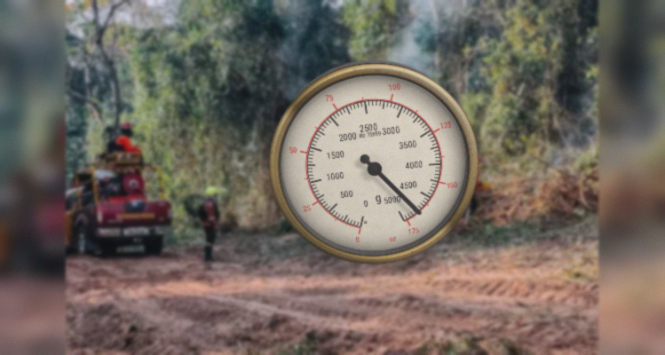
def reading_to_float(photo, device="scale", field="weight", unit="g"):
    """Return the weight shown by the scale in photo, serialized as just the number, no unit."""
4750
